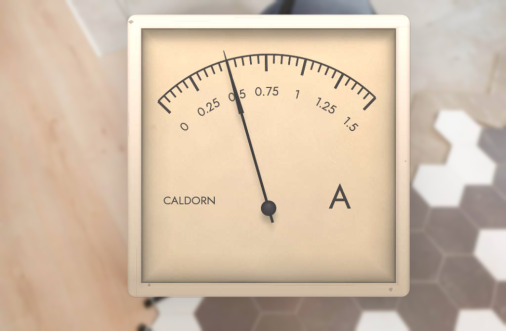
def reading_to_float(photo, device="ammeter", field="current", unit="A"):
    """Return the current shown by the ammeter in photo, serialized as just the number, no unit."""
0.5
